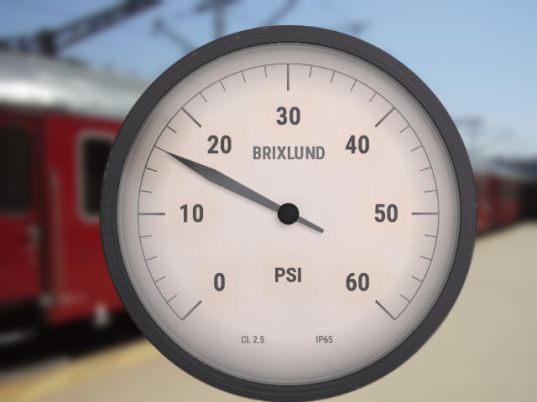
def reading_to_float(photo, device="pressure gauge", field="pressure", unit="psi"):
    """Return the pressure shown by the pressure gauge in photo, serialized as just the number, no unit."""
16
